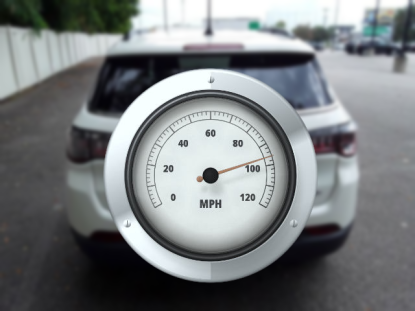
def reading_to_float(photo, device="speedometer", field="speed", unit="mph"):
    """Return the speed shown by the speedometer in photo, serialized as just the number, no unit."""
96
